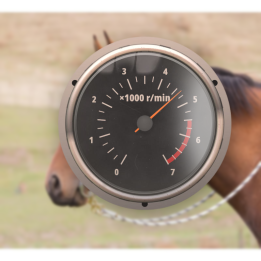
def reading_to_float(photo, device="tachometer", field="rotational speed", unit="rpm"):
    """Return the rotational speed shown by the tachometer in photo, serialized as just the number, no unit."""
4625
